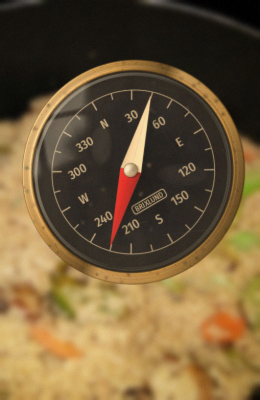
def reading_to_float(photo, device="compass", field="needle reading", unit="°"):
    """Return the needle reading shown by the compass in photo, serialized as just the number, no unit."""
225
